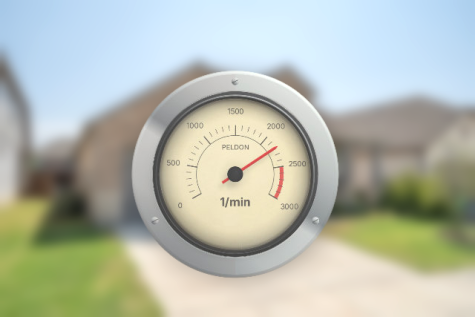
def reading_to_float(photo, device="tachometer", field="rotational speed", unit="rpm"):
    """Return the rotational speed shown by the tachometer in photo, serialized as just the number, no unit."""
2200
